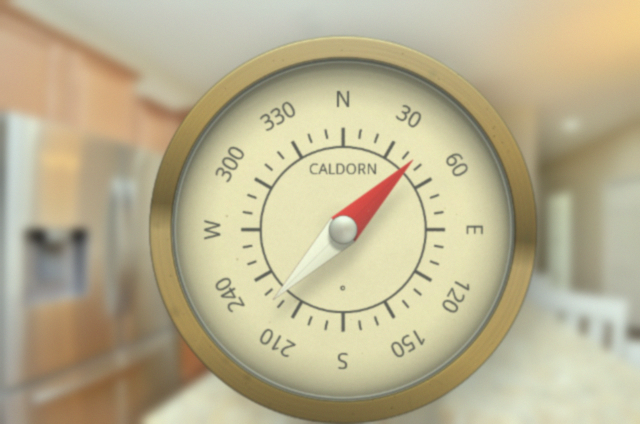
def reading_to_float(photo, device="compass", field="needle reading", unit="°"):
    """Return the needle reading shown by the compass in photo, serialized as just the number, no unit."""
45
